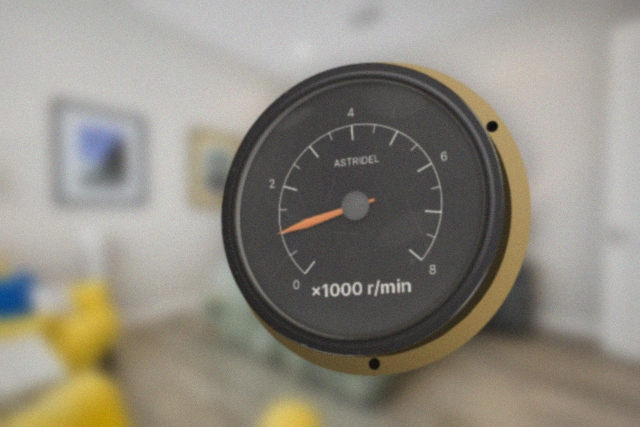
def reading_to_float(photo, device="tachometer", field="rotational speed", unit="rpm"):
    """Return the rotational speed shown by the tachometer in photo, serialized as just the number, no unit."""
1000
